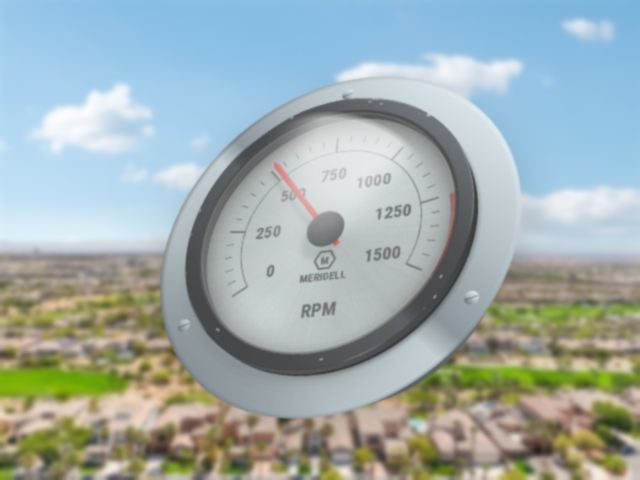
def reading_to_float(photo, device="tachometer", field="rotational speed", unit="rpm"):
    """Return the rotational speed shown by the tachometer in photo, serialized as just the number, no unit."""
525
